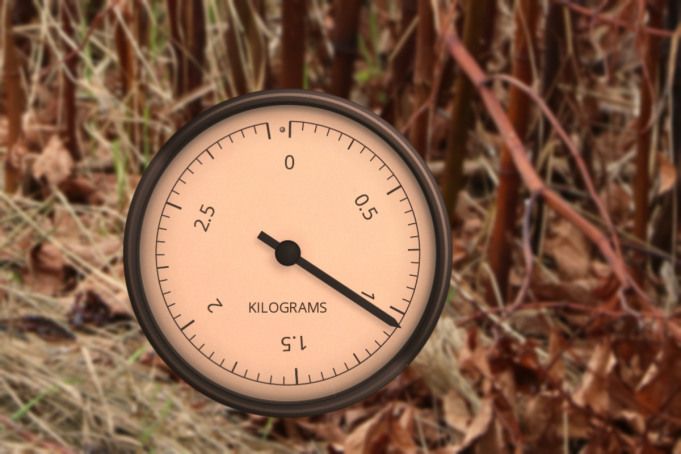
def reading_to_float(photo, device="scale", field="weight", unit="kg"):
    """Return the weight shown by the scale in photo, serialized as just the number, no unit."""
1.05
